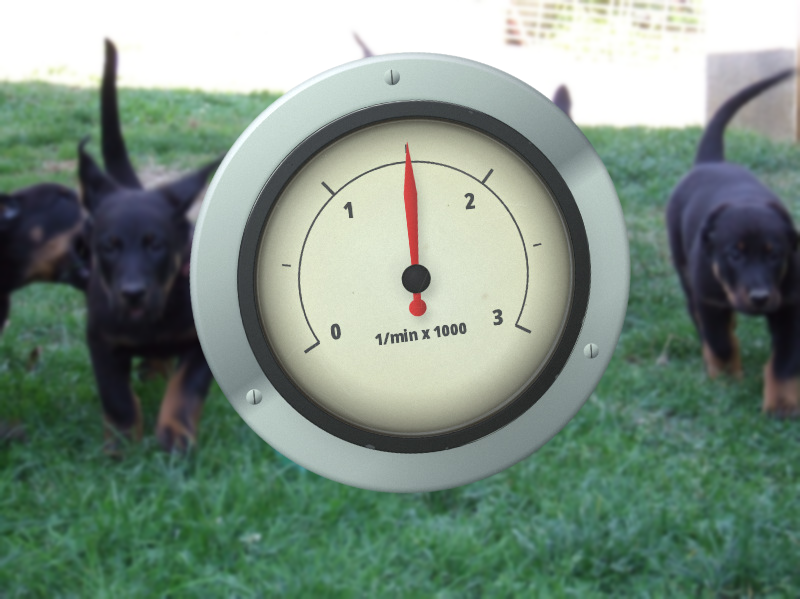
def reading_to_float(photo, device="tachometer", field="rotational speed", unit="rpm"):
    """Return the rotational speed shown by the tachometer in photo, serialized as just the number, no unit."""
1500
